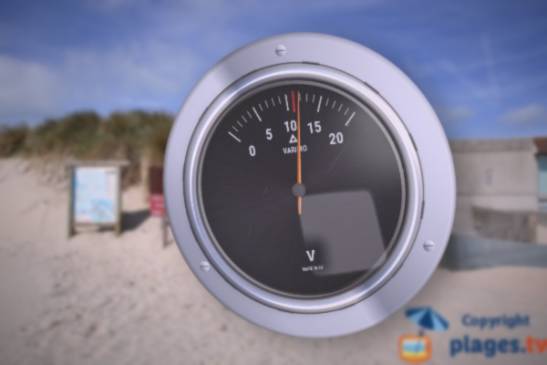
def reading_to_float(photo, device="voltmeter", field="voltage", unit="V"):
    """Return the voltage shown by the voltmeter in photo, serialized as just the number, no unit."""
12
